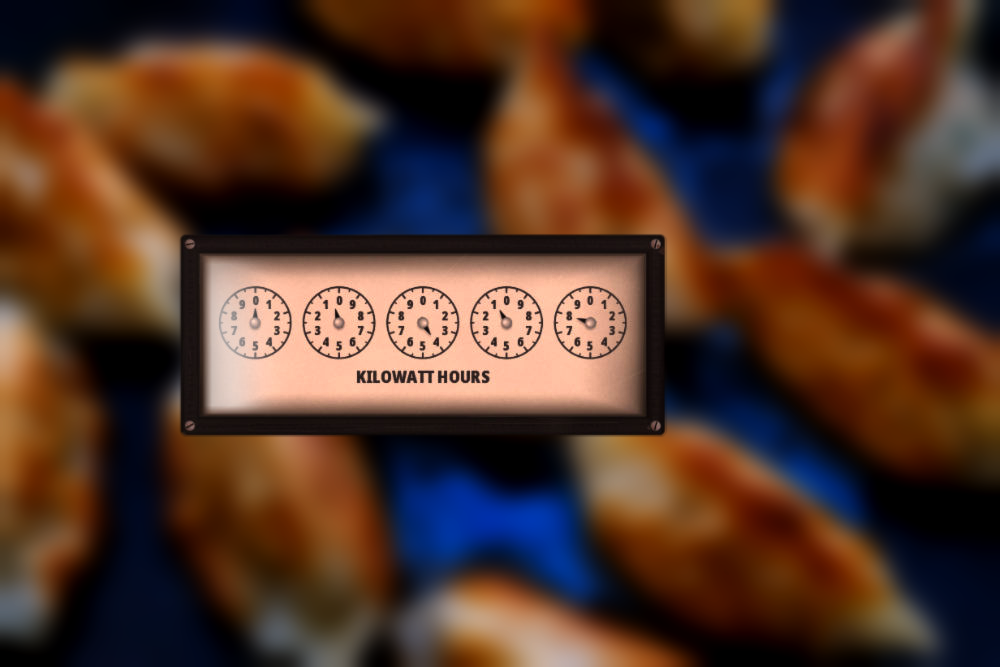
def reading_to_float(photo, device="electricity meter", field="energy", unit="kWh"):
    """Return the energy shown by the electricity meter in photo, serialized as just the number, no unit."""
408
